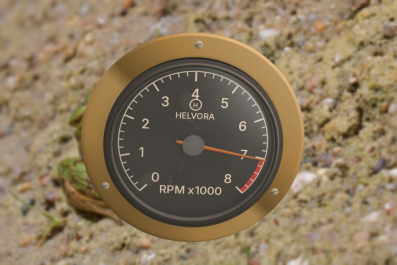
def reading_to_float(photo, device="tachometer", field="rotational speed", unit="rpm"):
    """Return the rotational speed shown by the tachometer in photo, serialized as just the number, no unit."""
7000
